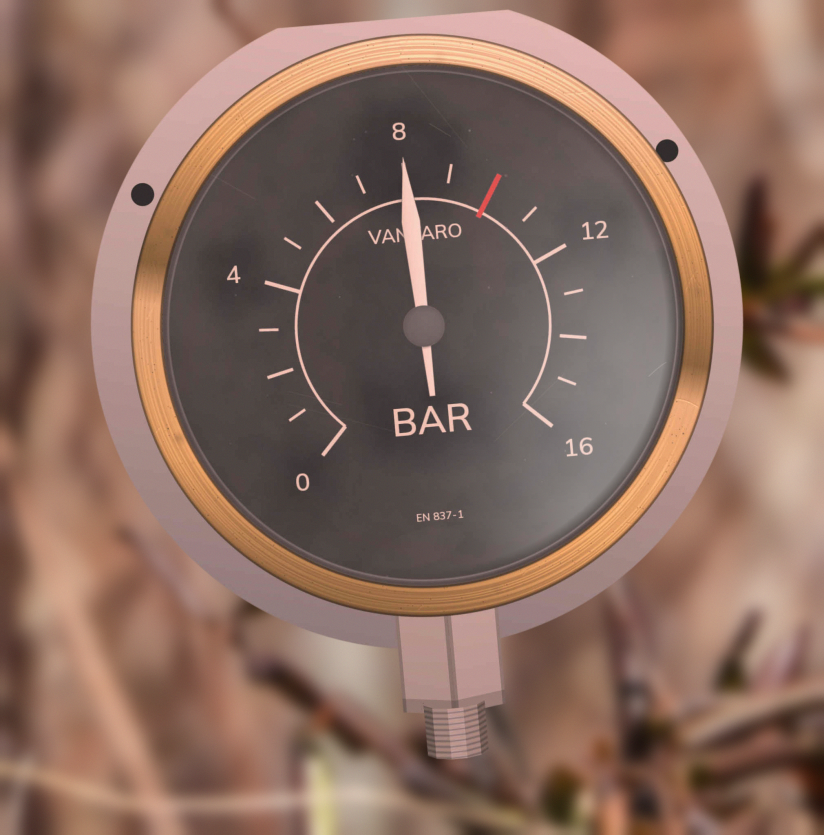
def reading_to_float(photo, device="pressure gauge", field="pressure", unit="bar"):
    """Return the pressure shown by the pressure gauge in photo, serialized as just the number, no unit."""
8
